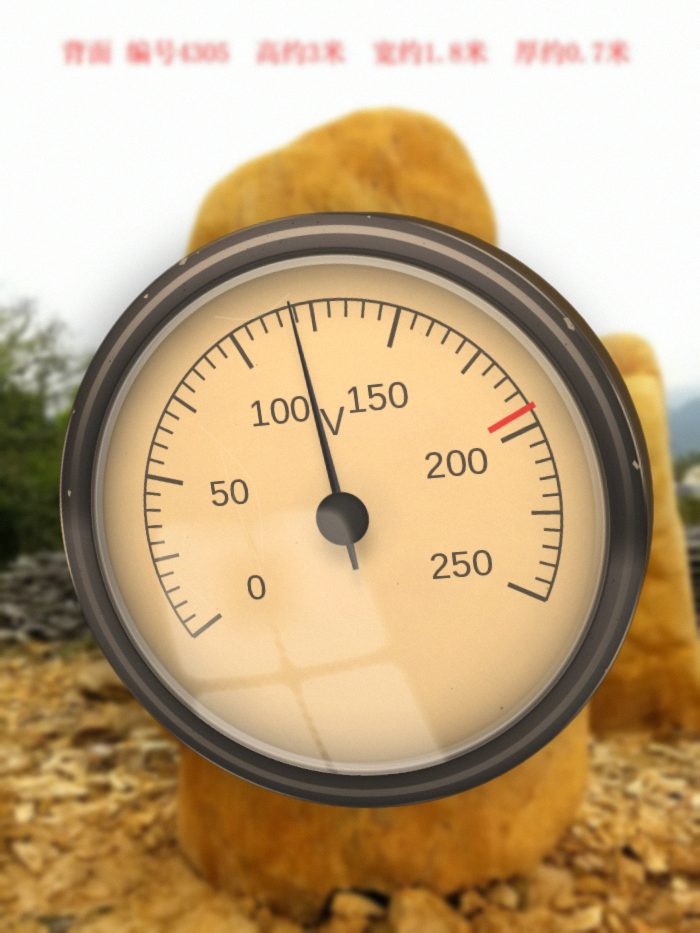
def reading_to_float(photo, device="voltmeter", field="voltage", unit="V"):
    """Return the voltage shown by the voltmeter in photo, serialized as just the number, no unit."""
120
